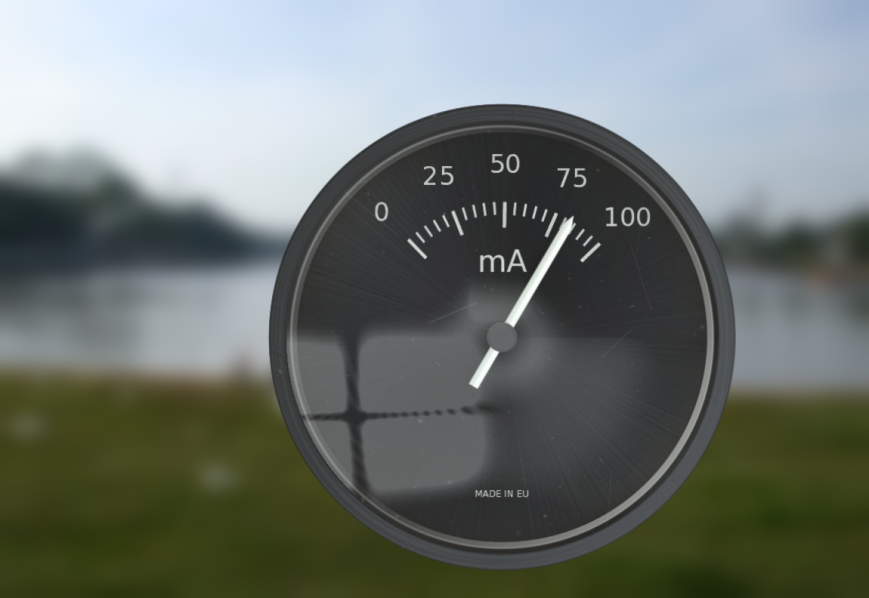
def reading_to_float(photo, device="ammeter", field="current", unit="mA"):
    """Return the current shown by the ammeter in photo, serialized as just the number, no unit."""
82.5
